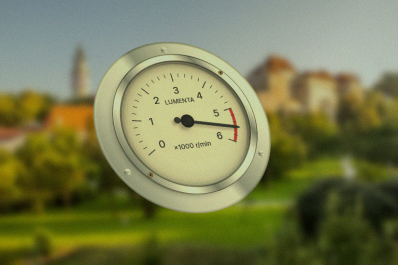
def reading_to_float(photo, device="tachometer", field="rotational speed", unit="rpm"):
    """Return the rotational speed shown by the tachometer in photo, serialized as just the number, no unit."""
5600
